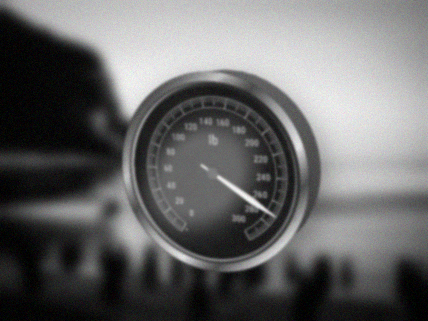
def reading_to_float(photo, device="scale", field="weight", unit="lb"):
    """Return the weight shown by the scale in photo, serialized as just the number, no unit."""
270
